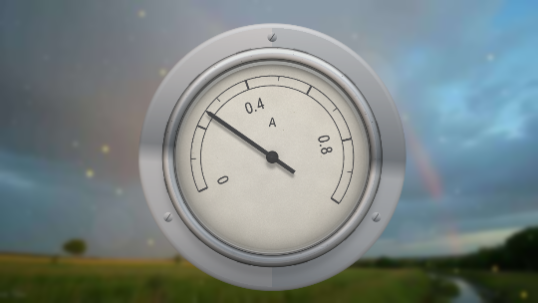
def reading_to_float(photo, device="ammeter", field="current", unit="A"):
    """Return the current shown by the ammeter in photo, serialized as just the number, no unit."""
0.25
